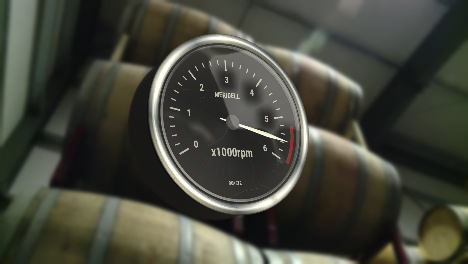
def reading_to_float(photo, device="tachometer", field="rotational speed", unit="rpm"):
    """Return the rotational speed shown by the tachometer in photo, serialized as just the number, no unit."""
5600
